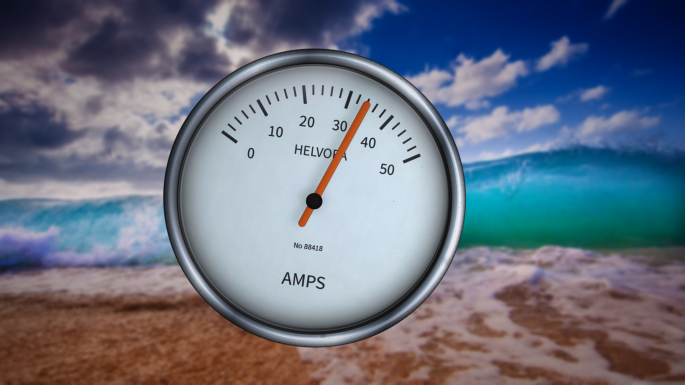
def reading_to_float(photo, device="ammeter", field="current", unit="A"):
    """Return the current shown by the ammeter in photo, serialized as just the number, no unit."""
34
